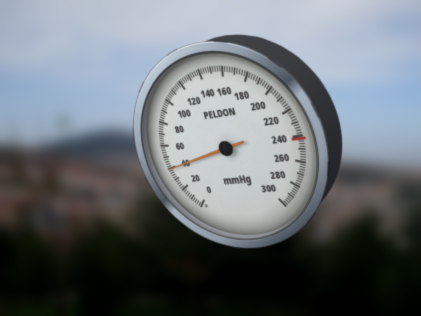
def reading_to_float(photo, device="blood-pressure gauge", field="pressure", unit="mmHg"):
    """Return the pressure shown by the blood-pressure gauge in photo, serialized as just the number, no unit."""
40
